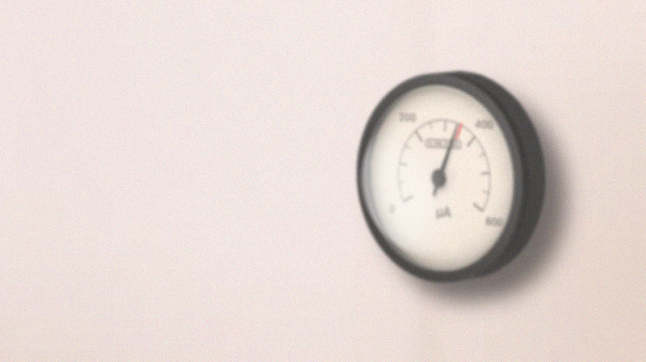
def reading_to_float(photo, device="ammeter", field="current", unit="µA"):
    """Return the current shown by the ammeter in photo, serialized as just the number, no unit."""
350
